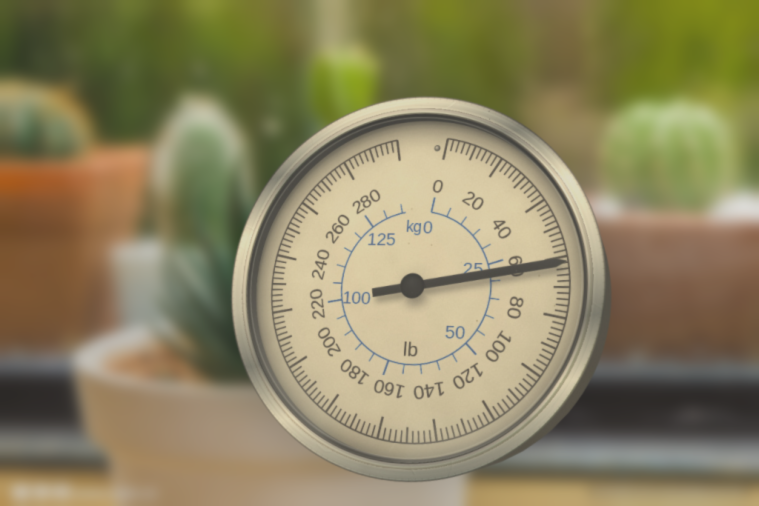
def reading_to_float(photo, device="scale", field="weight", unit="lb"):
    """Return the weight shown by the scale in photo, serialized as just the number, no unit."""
62
